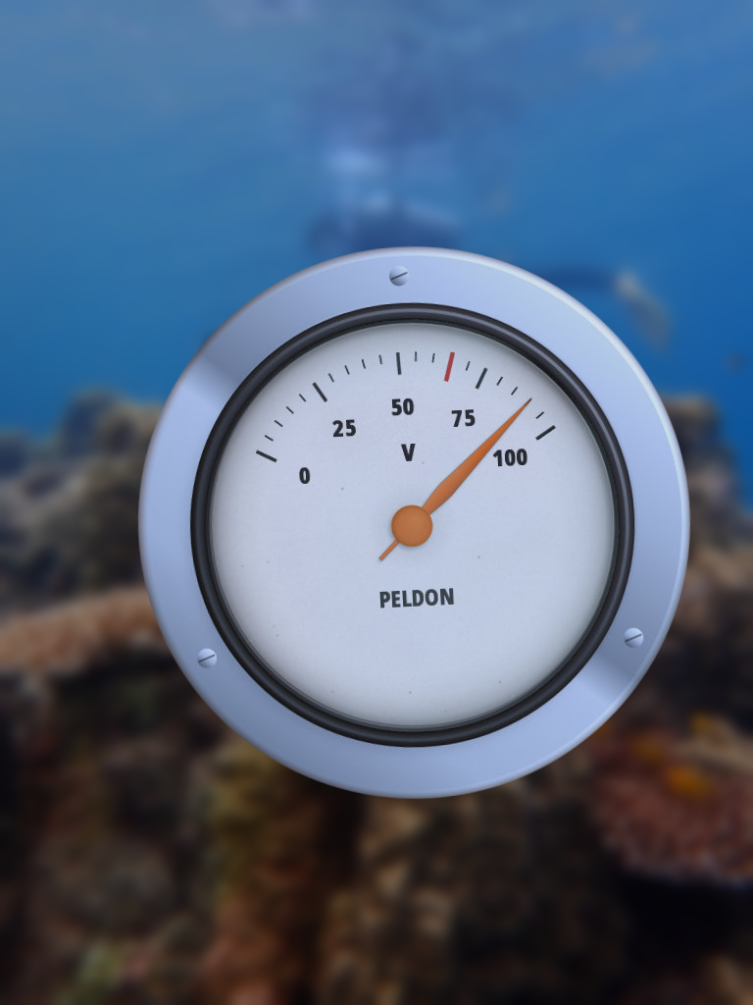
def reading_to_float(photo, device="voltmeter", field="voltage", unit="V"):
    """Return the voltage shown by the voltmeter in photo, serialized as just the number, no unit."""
90
